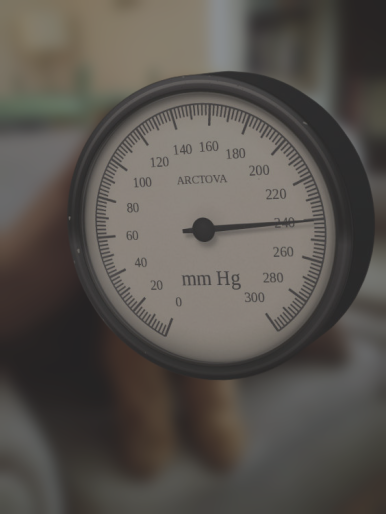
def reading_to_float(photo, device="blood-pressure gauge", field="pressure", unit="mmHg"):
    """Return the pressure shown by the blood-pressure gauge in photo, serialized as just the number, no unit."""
240
